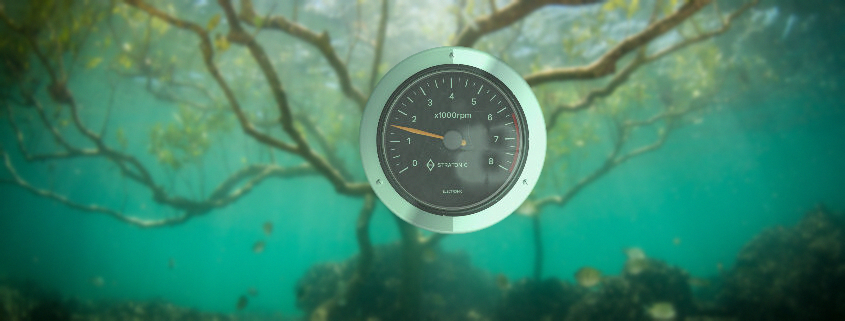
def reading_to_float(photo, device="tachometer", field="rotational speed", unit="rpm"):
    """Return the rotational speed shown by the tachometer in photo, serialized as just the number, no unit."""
1500
